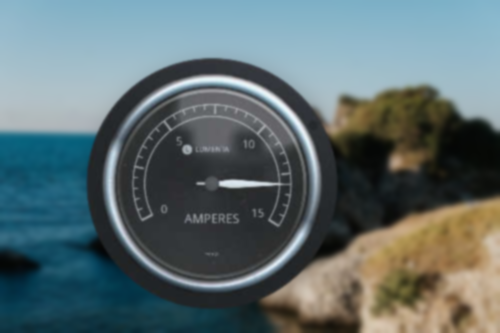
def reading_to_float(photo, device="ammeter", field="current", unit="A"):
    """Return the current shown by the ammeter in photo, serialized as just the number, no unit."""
13
